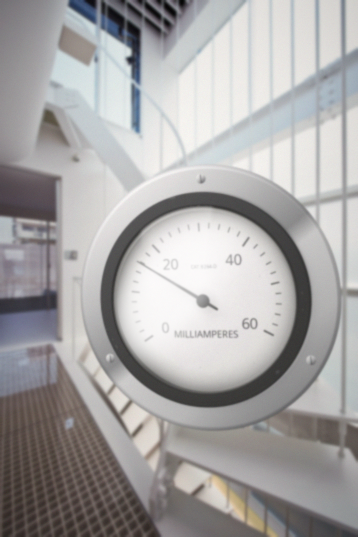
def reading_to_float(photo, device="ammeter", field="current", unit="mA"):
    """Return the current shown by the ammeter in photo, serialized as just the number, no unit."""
16
